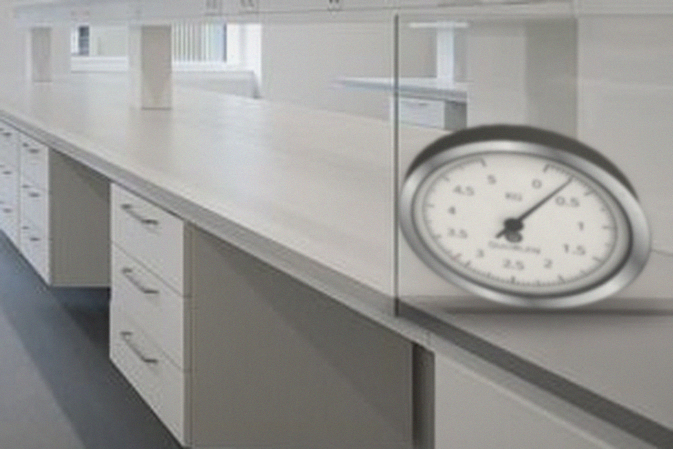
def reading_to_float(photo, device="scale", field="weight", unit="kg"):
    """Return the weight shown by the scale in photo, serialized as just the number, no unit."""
0.25
